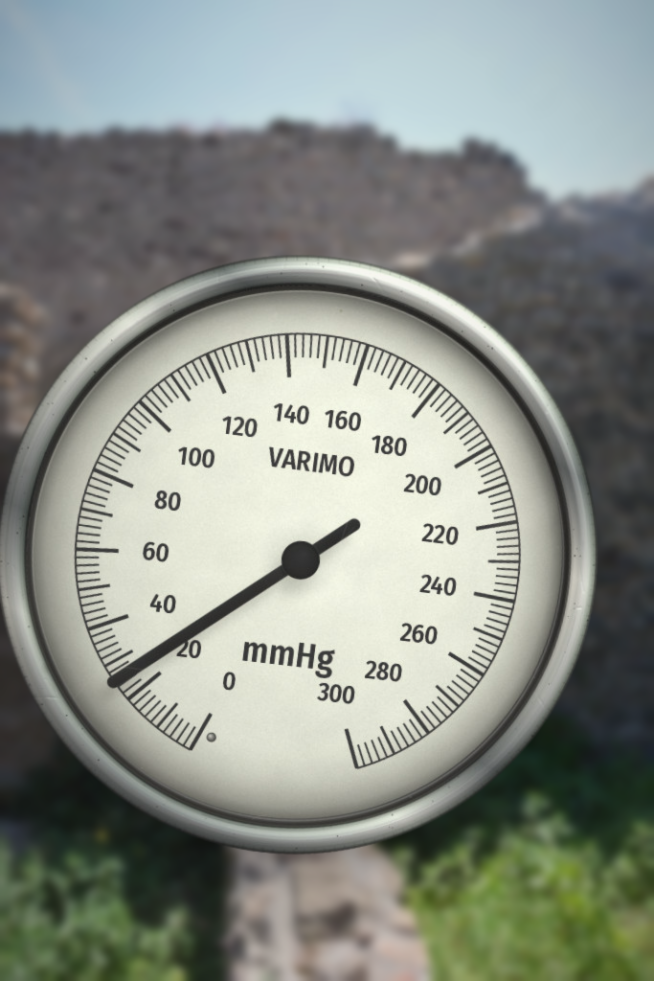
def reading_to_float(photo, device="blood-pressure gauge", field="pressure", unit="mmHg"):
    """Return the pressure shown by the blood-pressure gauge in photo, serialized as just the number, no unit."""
26
